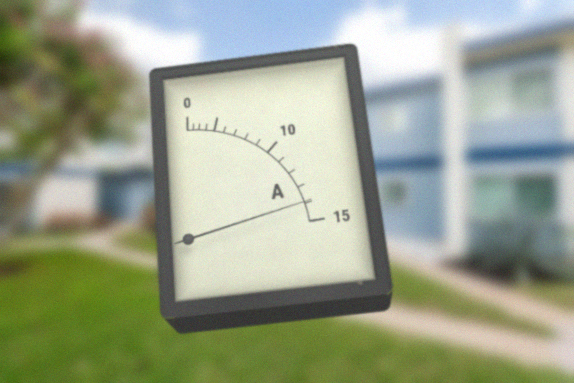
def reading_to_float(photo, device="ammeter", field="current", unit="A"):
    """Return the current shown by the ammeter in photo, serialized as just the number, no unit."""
14
